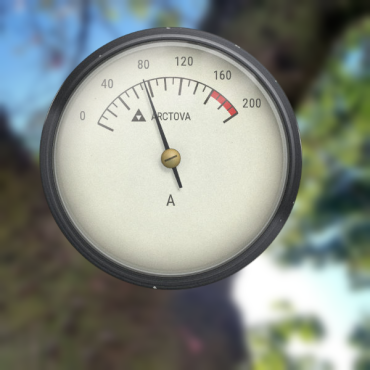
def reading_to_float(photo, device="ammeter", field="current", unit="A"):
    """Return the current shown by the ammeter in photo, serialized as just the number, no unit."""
75
